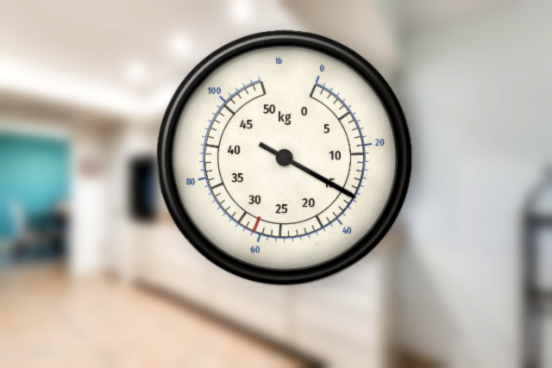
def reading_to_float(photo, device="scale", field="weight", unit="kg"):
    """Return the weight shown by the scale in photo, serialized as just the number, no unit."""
15
